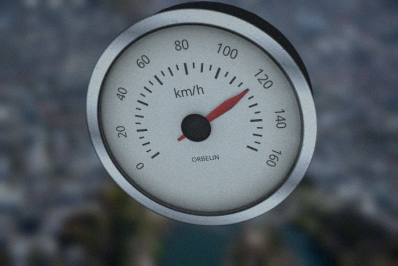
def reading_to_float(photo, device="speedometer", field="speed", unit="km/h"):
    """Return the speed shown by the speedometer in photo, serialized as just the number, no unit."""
120
